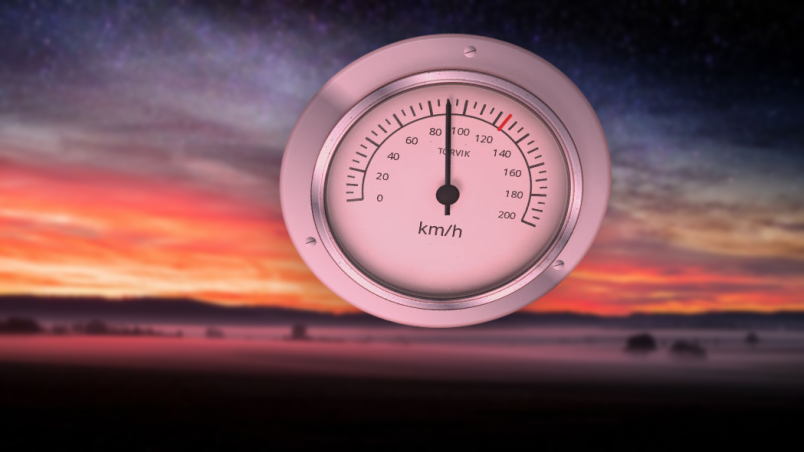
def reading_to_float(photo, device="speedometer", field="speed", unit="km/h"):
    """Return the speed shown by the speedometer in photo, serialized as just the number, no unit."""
90
